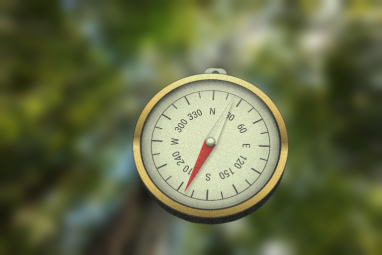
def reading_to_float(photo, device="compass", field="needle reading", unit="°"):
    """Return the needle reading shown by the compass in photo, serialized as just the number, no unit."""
202.5
